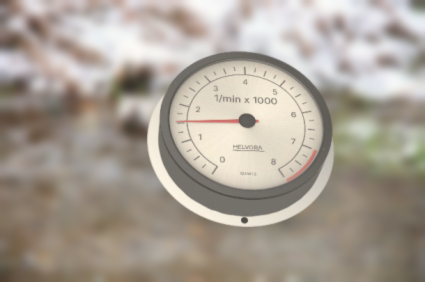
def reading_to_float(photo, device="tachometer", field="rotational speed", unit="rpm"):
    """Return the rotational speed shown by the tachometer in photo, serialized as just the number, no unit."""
1500
